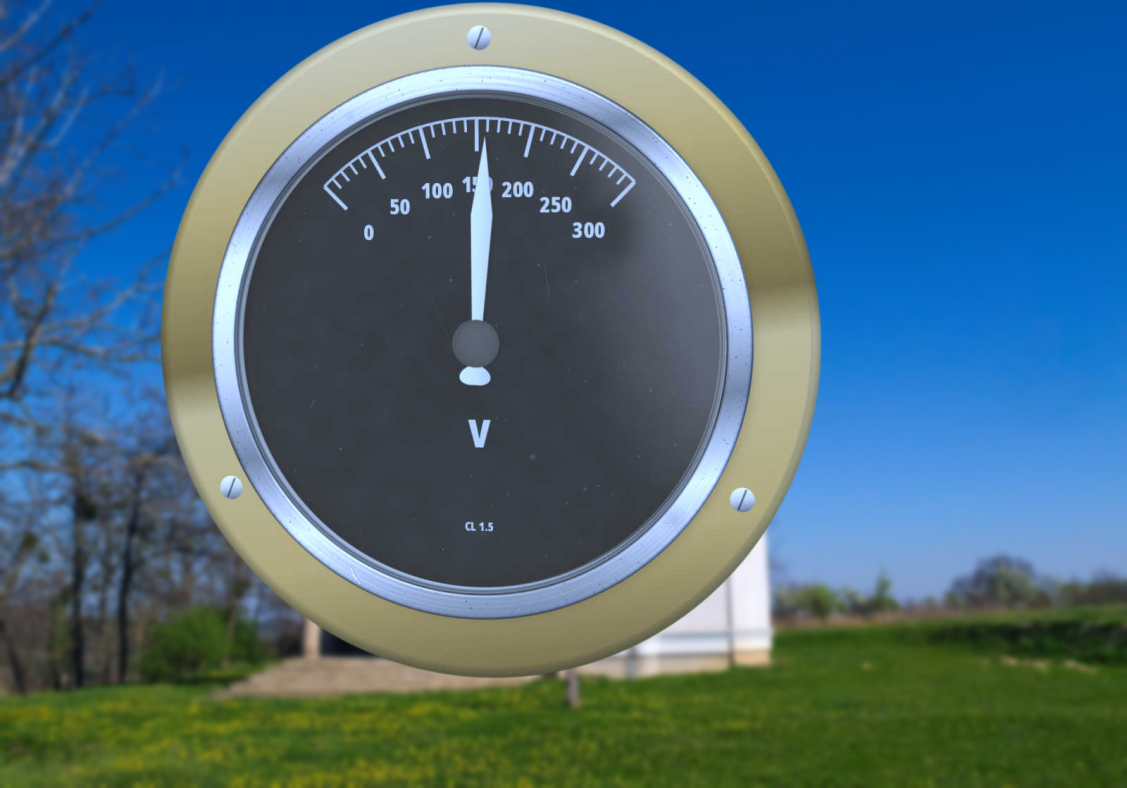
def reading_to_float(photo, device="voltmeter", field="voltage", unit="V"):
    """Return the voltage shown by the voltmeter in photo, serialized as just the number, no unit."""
160
